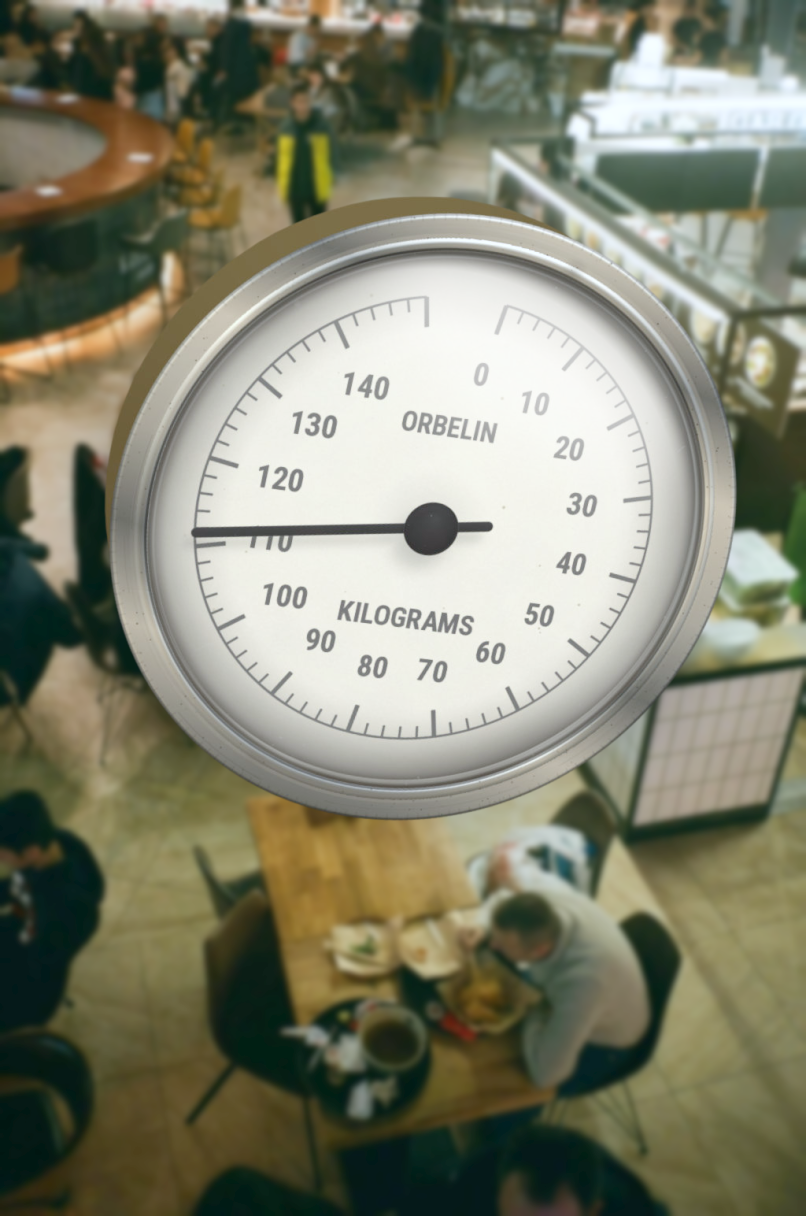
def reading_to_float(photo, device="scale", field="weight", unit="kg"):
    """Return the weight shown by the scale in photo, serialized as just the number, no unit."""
112
